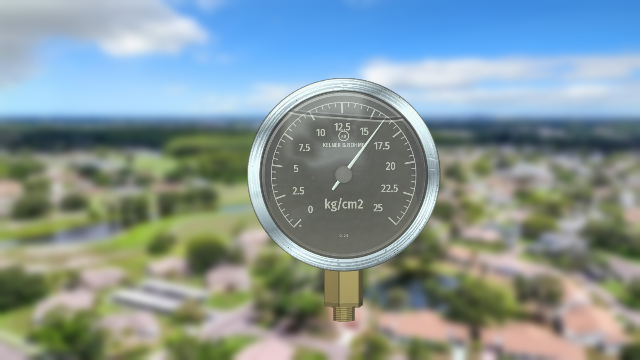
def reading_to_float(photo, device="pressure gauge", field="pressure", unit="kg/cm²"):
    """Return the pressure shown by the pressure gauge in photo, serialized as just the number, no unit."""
16
